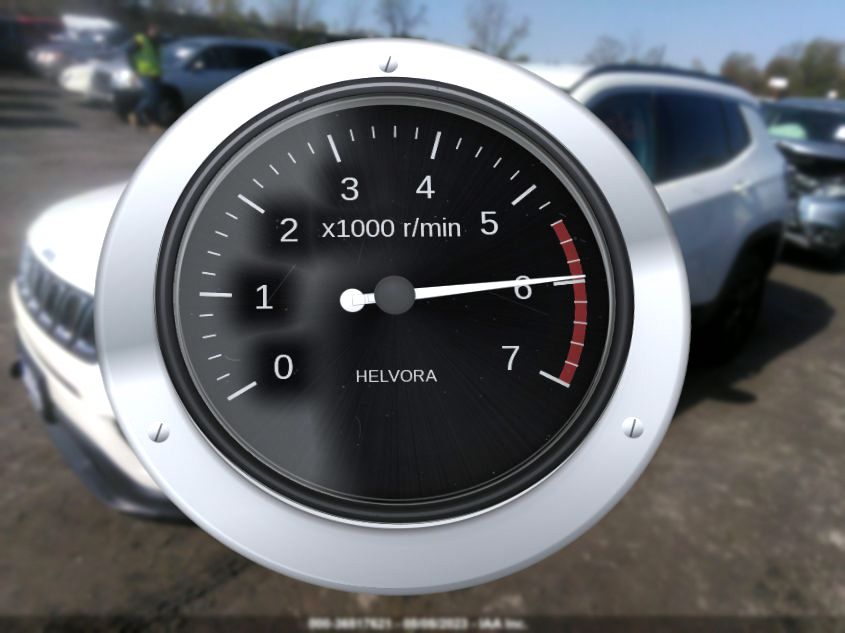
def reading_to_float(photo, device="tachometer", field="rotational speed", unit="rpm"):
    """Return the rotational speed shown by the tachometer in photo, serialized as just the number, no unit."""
6000
